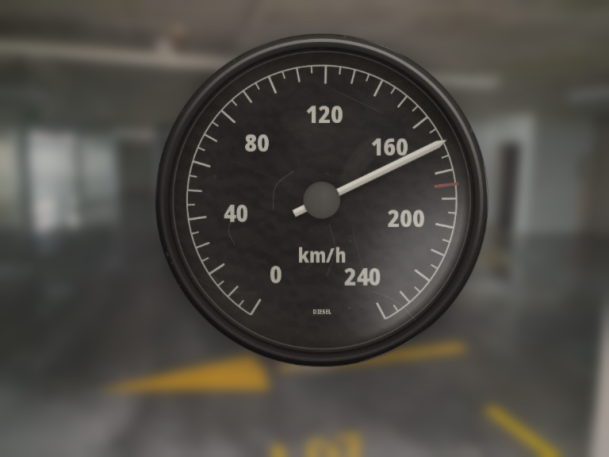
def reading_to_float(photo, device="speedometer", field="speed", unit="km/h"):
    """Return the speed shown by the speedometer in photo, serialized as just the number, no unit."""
170
